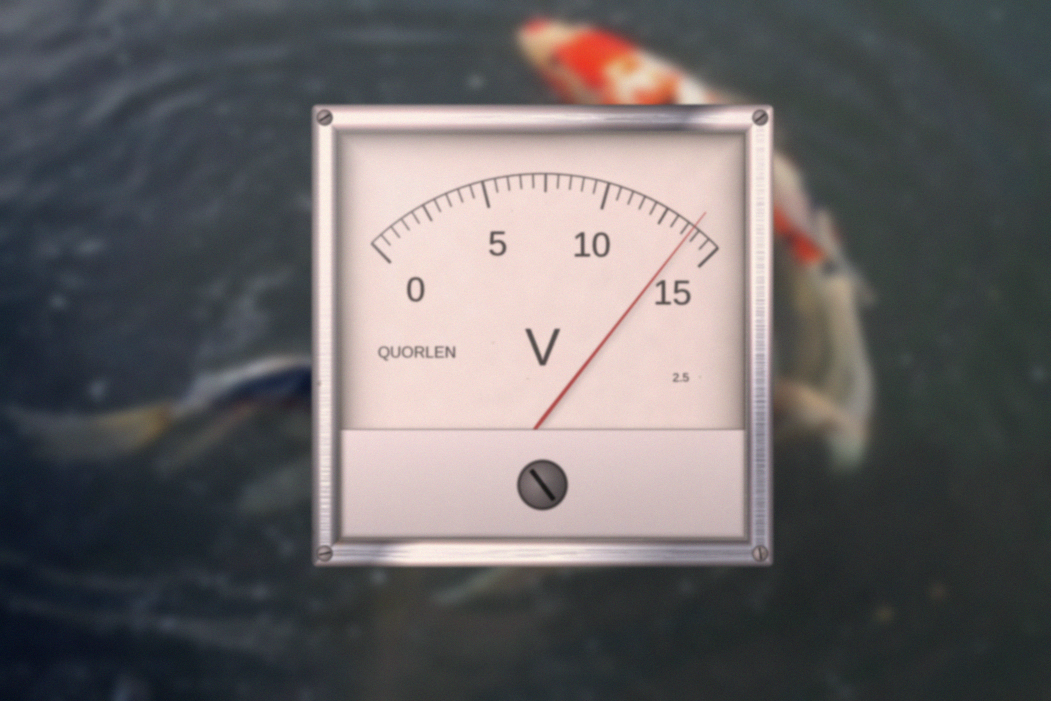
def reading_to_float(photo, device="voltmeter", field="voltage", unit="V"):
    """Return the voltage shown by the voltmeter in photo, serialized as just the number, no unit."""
13.75
